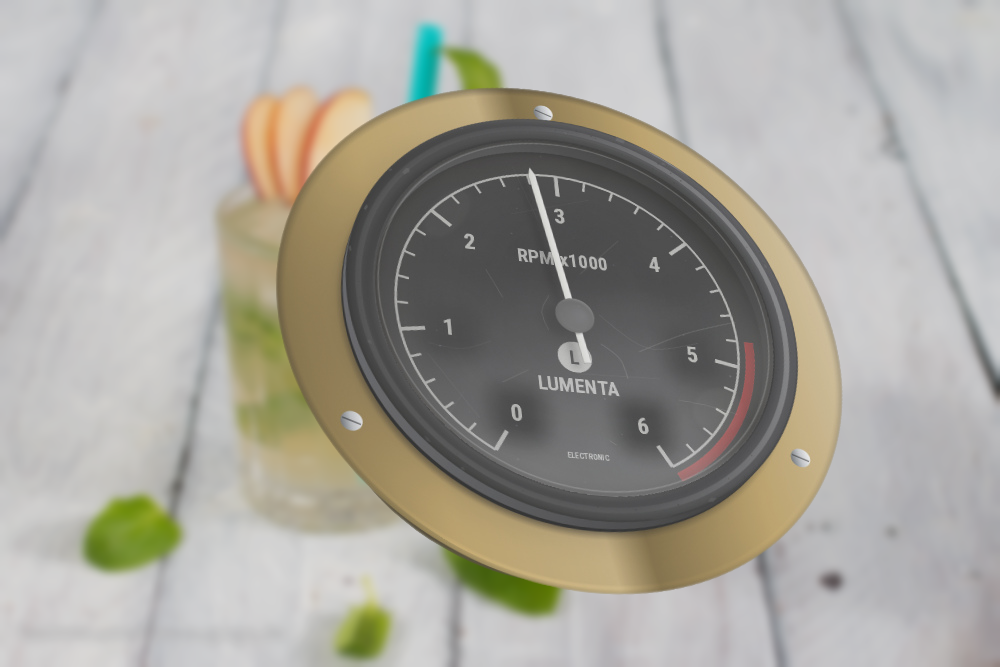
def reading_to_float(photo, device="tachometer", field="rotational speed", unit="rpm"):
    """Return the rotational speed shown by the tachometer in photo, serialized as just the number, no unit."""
2800
